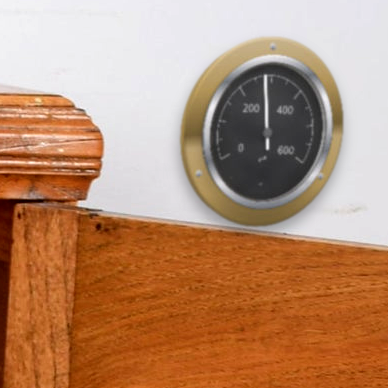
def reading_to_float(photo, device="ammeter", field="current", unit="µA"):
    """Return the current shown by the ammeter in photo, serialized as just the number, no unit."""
275
